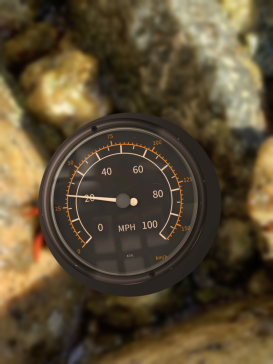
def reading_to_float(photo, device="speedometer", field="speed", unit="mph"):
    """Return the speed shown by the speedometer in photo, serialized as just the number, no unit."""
20
